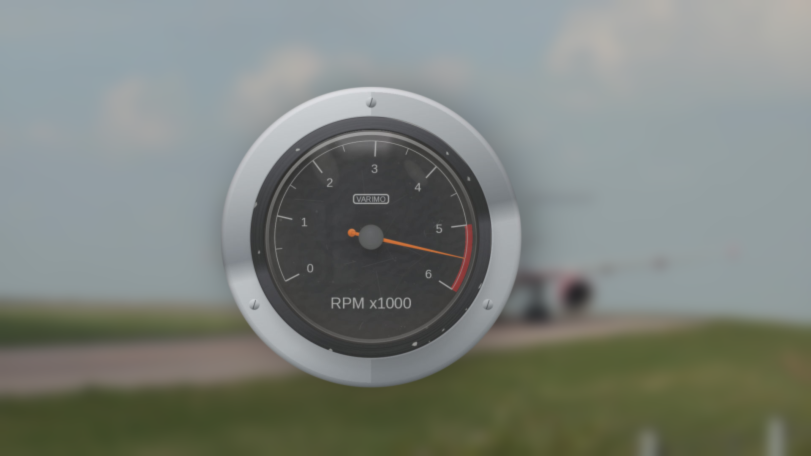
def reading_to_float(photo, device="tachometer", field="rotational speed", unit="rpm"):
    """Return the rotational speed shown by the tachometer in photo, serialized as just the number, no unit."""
5500
